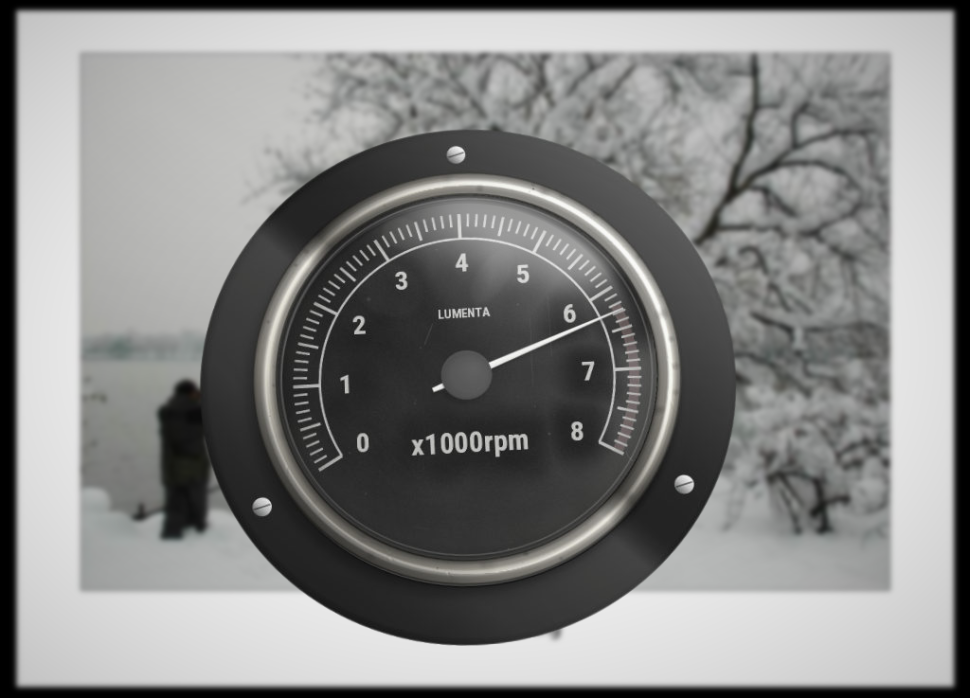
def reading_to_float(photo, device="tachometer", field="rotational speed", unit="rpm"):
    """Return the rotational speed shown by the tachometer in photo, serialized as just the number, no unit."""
6300
